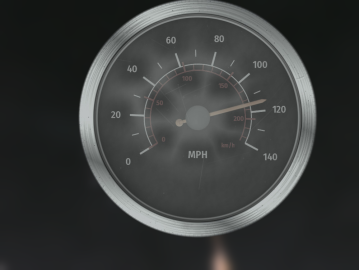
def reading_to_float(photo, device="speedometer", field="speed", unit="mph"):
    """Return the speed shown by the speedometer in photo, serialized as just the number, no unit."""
115
